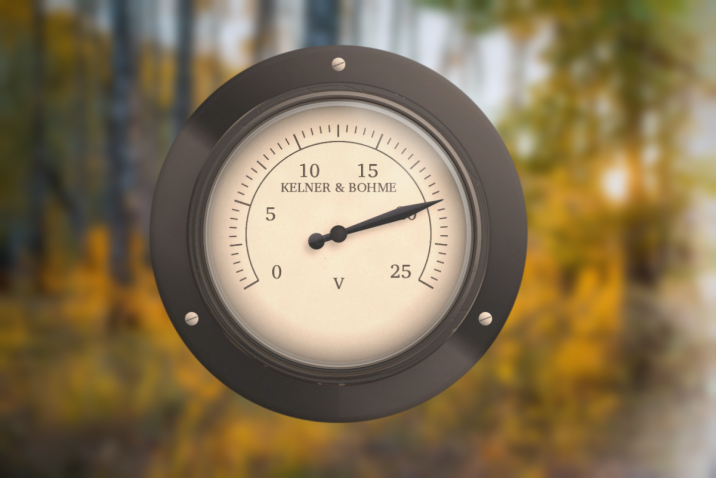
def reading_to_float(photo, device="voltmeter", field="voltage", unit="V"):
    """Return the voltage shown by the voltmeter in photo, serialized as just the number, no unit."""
20
